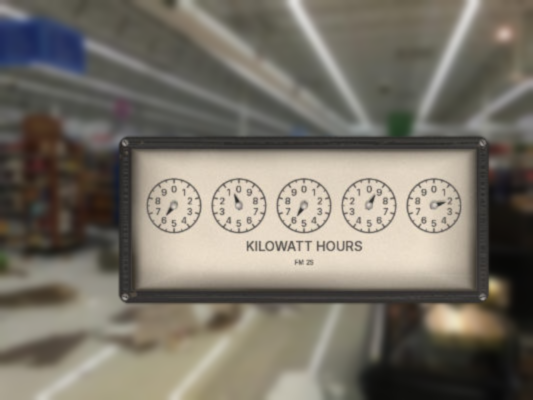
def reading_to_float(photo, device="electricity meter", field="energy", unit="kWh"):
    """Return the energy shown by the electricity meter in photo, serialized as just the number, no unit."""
60592
